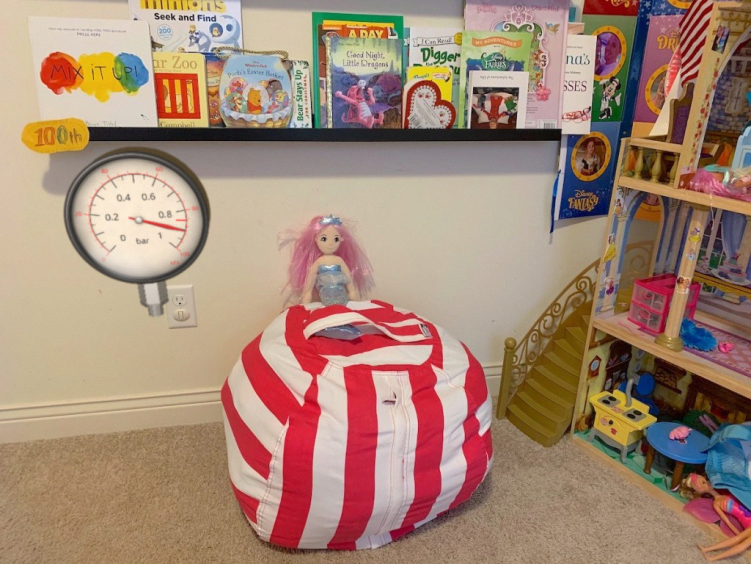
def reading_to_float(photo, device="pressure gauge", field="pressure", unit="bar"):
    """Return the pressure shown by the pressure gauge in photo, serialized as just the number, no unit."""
0.9
